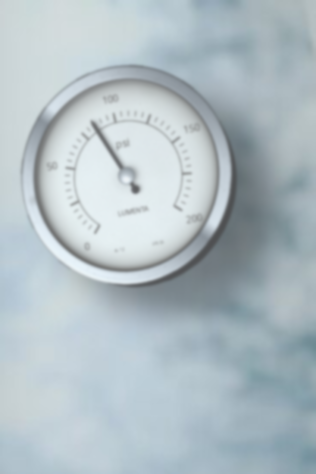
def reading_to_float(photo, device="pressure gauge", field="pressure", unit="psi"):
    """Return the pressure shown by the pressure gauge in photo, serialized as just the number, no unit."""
85
